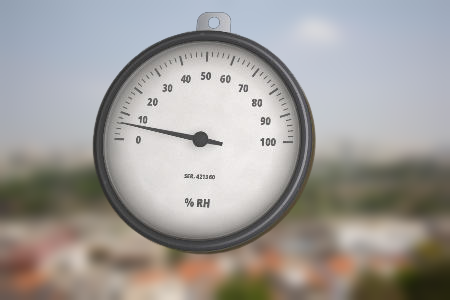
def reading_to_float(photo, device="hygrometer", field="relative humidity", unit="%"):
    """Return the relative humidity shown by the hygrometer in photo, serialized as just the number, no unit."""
6
